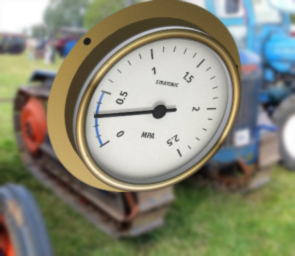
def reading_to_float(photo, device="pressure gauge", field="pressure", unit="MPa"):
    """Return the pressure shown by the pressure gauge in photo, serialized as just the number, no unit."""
0.3
